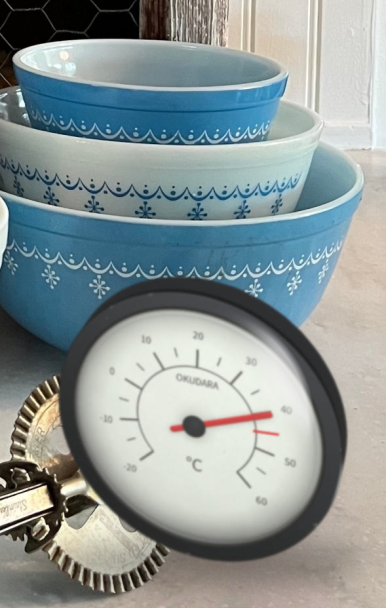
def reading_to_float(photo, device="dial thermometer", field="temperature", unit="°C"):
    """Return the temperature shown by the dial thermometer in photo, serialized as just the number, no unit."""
40
